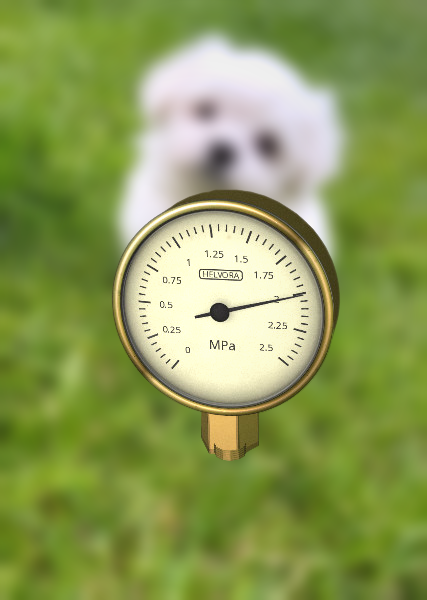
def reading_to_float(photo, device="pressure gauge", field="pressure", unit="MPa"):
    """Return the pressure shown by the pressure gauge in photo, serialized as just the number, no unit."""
2
